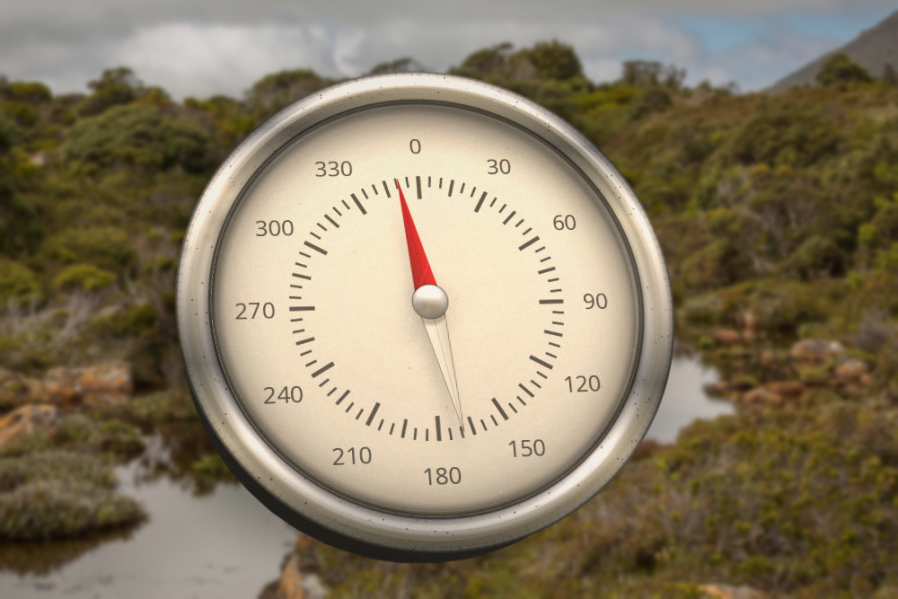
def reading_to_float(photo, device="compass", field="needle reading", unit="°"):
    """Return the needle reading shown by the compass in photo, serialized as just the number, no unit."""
350
